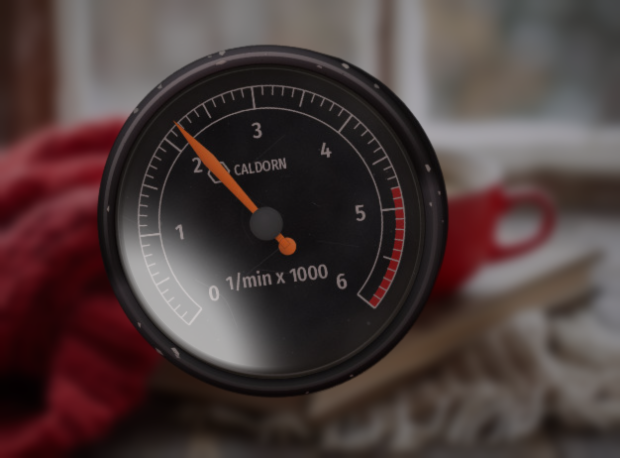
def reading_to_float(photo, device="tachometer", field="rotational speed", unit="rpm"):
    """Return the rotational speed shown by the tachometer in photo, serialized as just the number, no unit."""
2200
